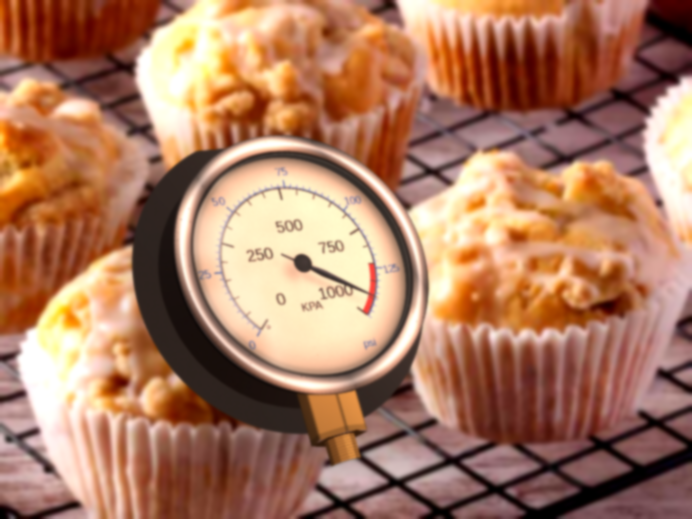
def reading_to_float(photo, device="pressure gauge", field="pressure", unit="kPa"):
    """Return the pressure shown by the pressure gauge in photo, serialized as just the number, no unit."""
950
